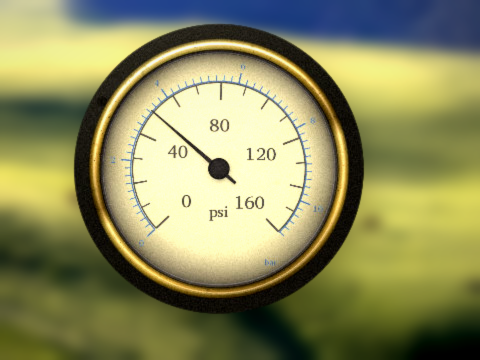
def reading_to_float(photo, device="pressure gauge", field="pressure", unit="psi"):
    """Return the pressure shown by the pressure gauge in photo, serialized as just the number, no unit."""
50
